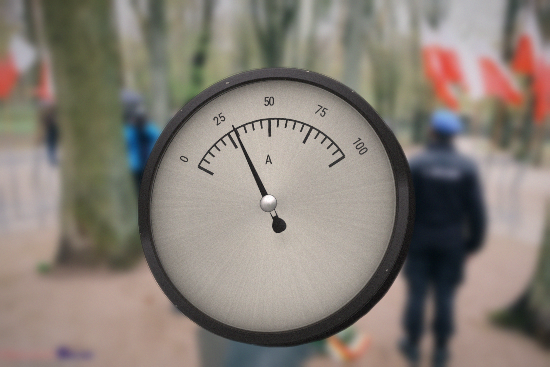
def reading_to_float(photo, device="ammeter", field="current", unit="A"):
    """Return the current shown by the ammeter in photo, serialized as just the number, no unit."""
30
